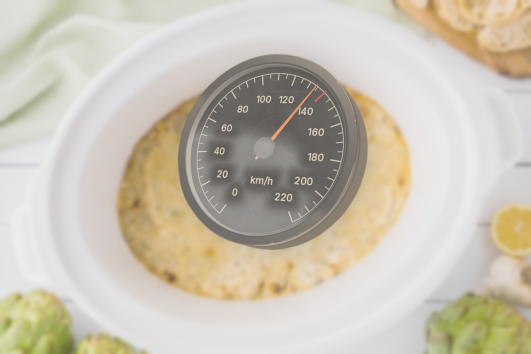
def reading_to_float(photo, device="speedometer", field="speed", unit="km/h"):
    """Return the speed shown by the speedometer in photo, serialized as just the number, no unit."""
135
